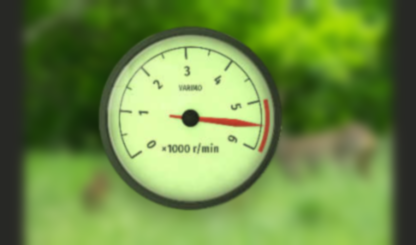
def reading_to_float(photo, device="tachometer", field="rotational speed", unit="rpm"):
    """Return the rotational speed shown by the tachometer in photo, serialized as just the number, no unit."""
5500
